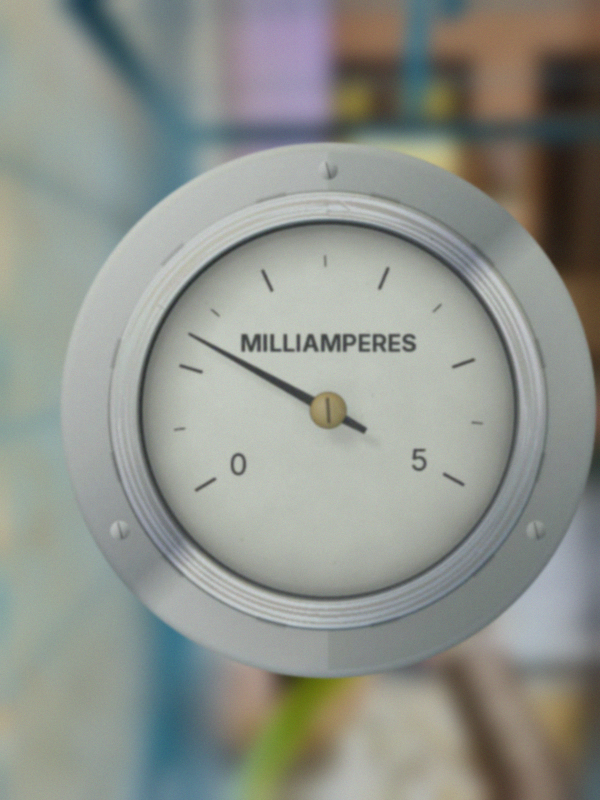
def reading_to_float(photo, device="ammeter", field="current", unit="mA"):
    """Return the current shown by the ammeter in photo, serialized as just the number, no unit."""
1.25
